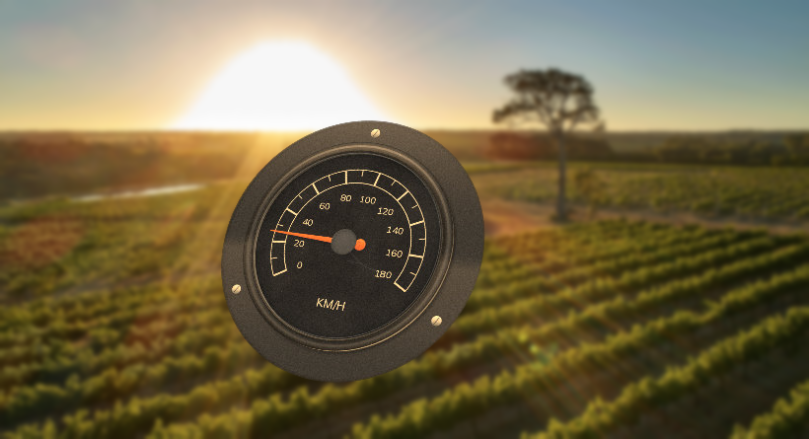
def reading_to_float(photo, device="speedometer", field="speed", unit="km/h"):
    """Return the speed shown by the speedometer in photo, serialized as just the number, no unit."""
25
